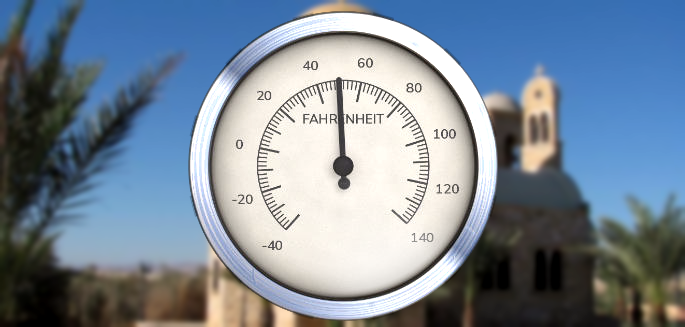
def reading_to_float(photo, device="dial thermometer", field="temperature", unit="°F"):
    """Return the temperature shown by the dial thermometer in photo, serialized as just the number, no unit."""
50
